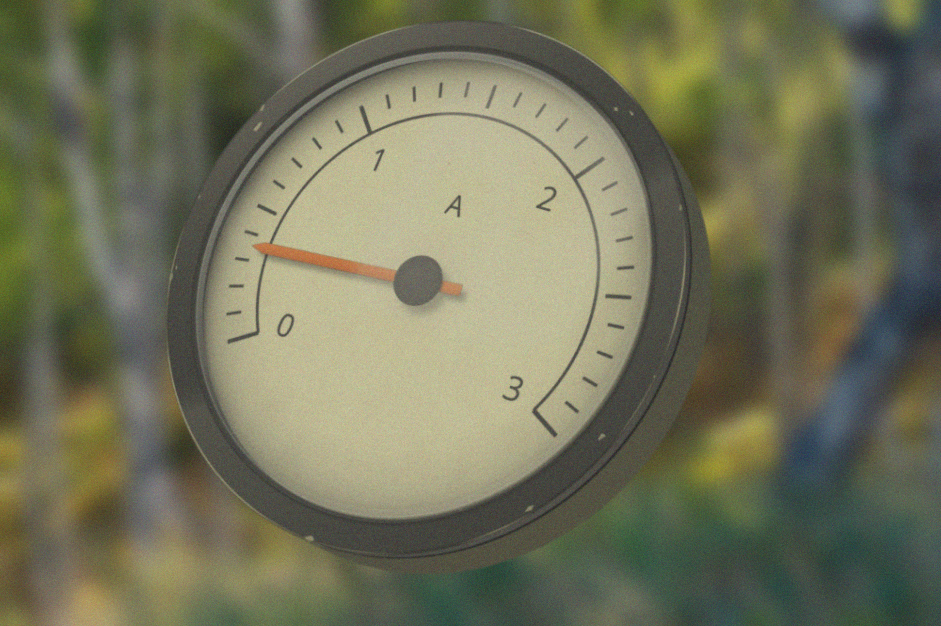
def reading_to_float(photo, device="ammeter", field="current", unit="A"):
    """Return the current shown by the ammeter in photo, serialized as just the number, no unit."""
0.35
